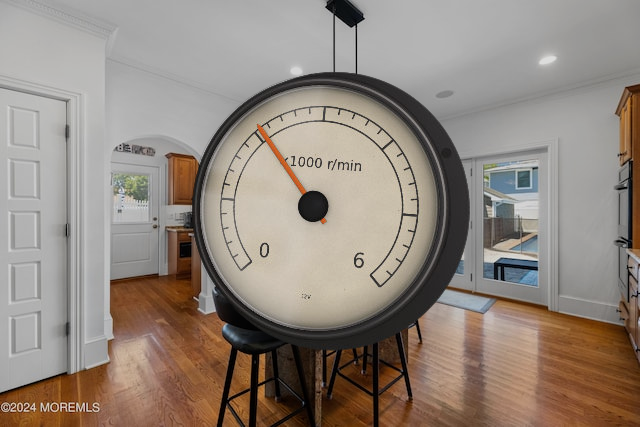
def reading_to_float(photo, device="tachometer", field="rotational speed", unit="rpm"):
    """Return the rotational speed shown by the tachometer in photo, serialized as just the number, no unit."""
2100
